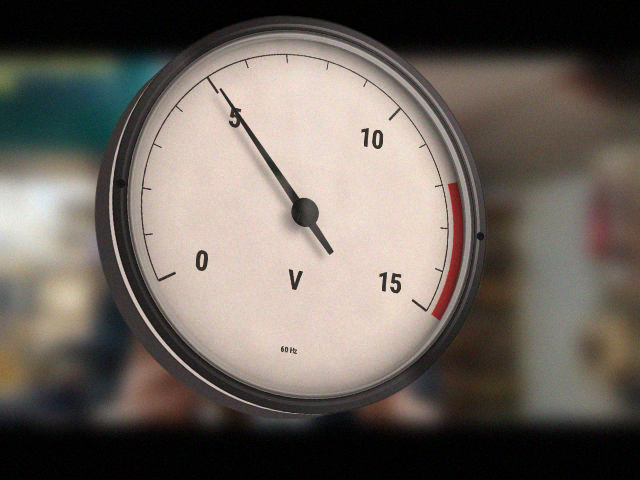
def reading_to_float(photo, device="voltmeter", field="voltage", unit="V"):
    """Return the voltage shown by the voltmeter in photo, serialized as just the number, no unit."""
5
